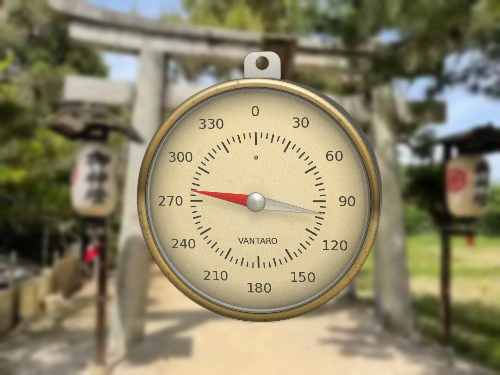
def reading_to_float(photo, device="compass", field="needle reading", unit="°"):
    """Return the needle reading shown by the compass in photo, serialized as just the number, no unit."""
280
